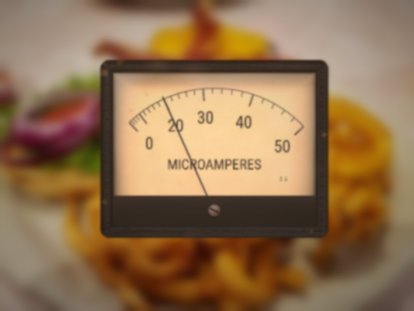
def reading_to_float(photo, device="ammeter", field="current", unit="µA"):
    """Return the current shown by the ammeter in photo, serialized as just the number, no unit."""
20
